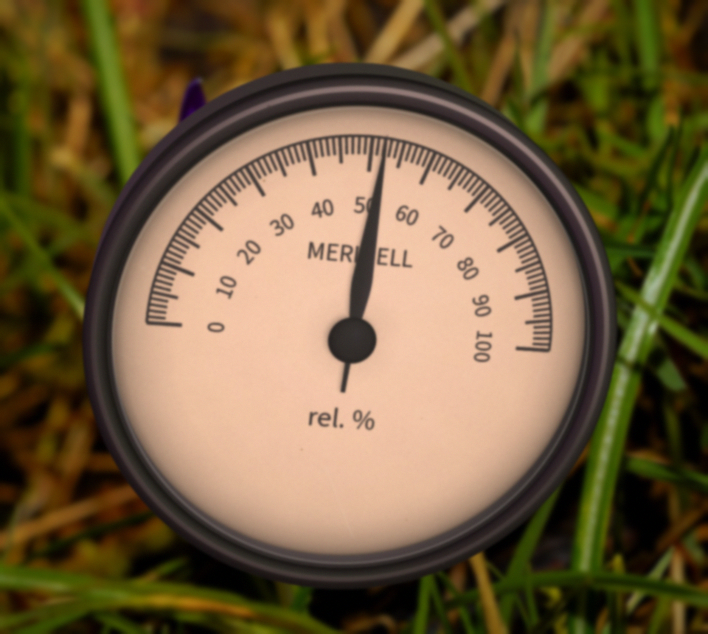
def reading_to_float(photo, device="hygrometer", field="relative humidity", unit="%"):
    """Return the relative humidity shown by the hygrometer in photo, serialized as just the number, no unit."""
52
